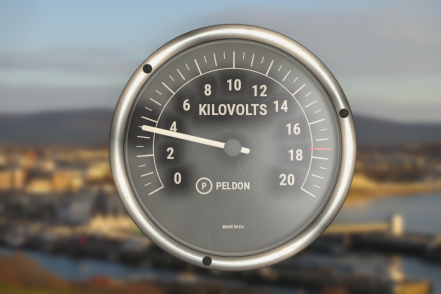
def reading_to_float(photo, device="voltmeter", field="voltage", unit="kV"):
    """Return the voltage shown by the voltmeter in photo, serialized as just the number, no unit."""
3.5
